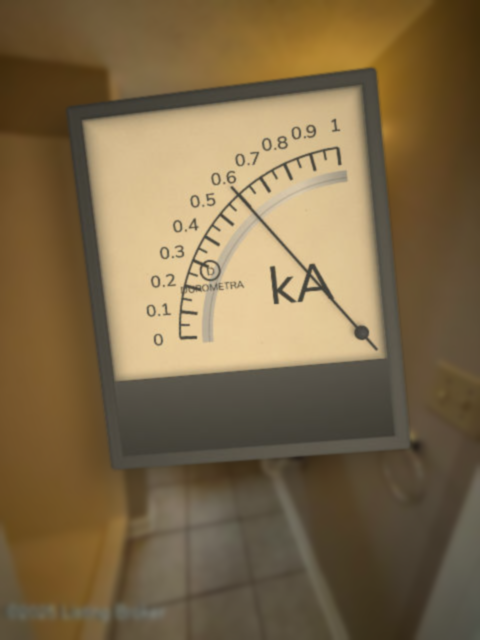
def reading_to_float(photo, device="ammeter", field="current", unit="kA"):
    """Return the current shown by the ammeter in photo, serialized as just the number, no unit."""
0.6
